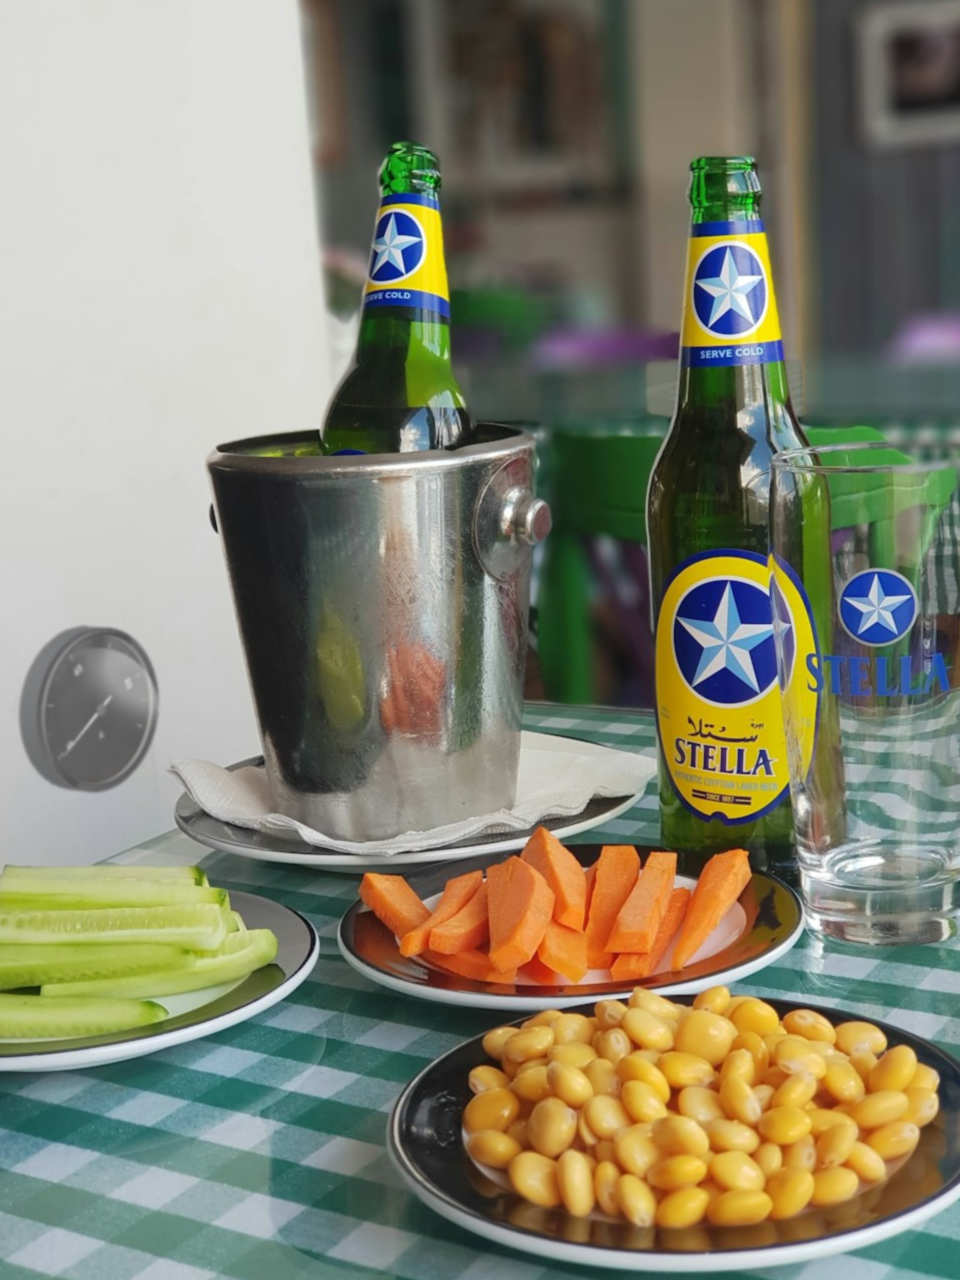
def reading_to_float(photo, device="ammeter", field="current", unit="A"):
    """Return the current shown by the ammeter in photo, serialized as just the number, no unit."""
0
